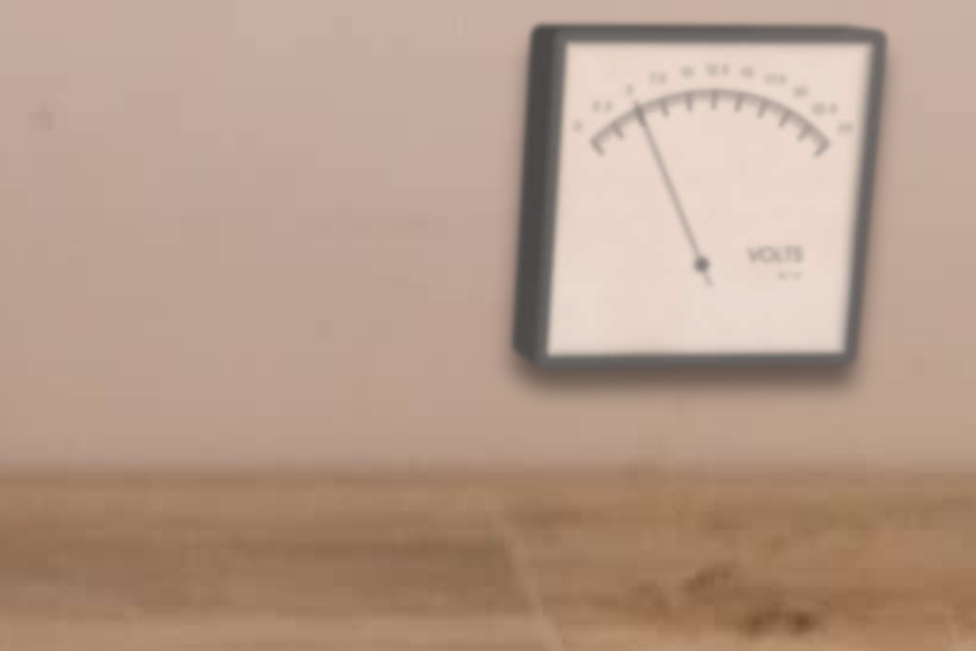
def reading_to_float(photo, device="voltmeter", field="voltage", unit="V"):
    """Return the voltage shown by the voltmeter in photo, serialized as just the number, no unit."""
5
